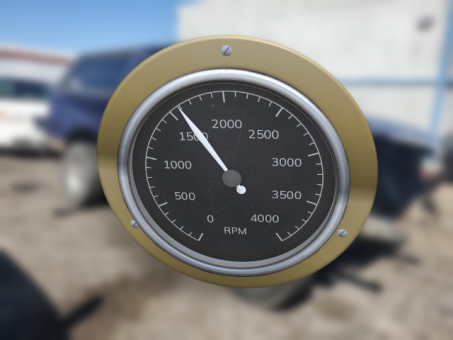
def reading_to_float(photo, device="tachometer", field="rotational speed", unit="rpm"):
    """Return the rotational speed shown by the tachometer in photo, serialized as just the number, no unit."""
1600
